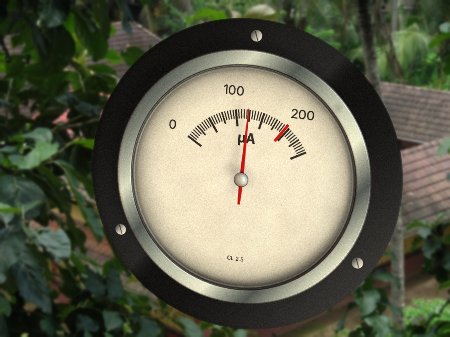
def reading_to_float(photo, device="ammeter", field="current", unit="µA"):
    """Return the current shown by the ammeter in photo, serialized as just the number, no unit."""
125
